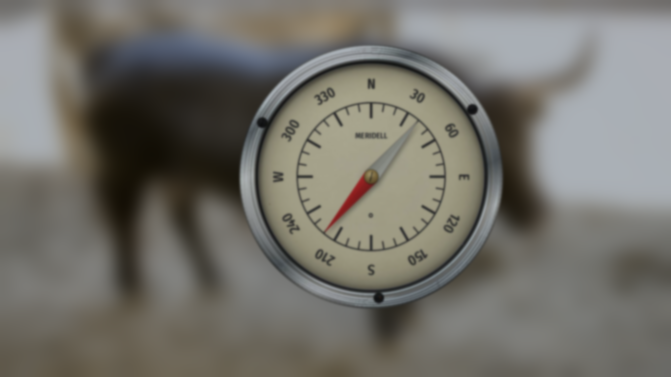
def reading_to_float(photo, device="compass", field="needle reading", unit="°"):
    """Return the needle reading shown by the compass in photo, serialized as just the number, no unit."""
220
